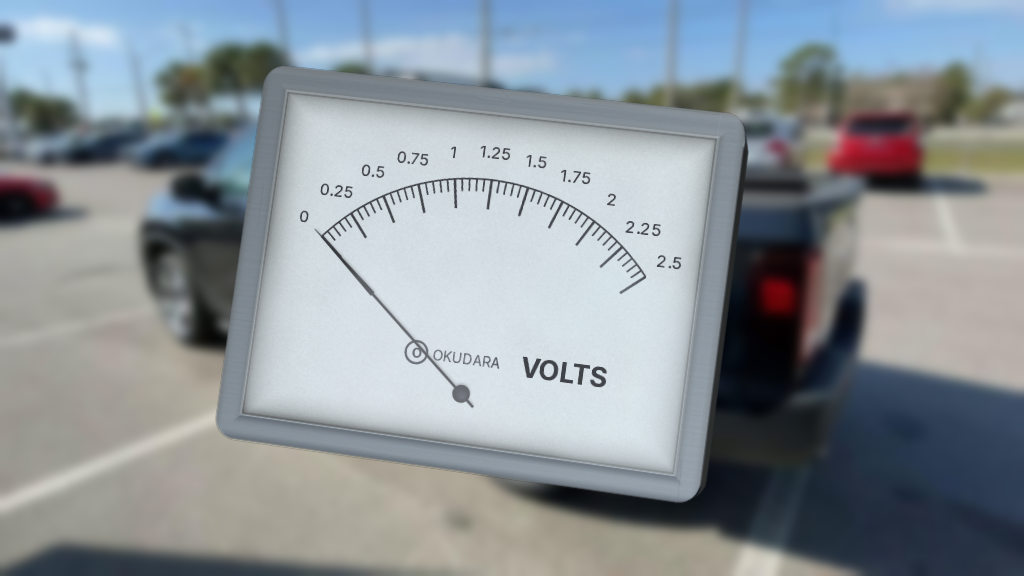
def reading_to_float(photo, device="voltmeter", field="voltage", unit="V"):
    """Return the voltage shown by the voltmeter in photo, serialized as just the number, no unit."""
0
